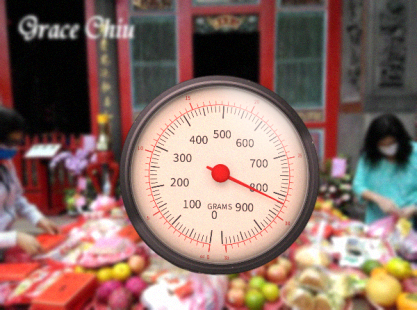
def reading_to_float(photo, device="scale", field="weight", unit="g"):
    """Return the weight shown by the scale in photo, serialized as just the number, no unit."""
820
